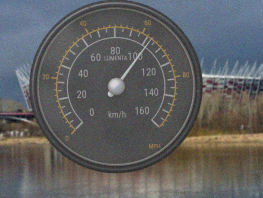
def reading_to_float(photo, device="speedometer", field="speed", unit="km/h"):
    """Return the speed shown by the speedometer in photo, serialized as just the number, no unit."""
102.5
